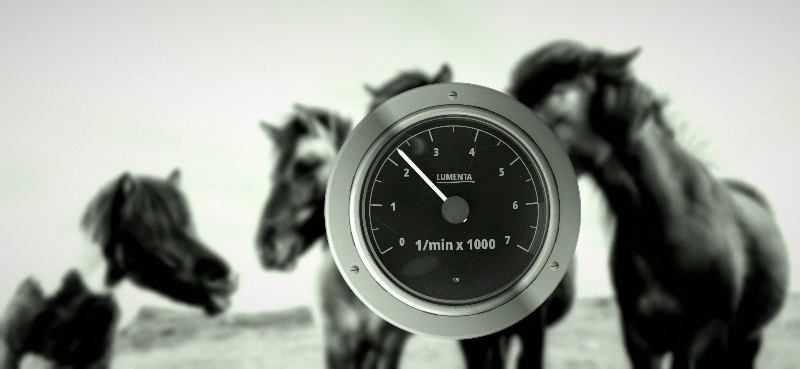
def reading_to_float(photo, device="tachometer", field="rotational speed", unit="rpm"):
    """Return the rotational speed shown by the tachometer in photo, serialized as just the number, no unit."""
2250
